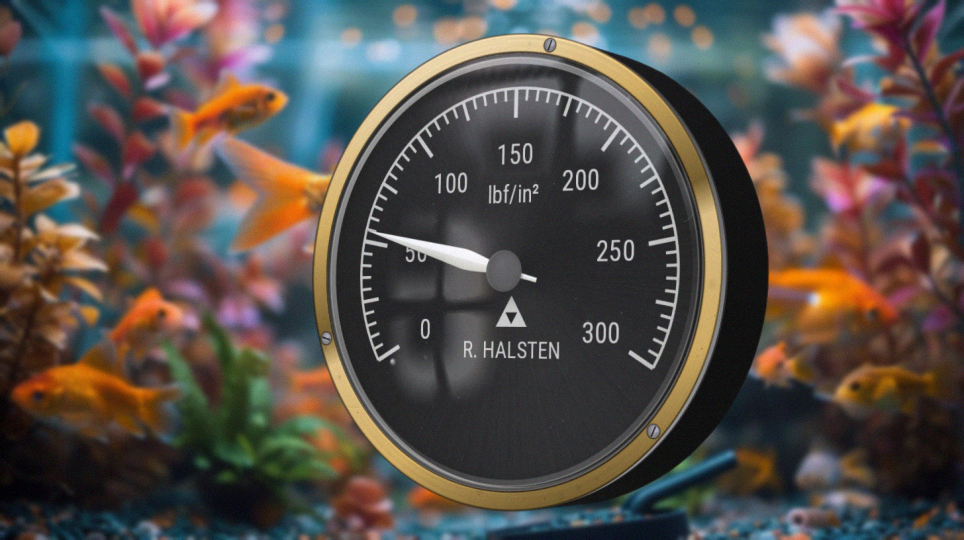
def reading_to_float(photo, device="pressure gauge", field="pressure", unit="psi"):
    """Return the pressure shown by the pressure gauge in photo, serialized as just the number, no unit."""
55
